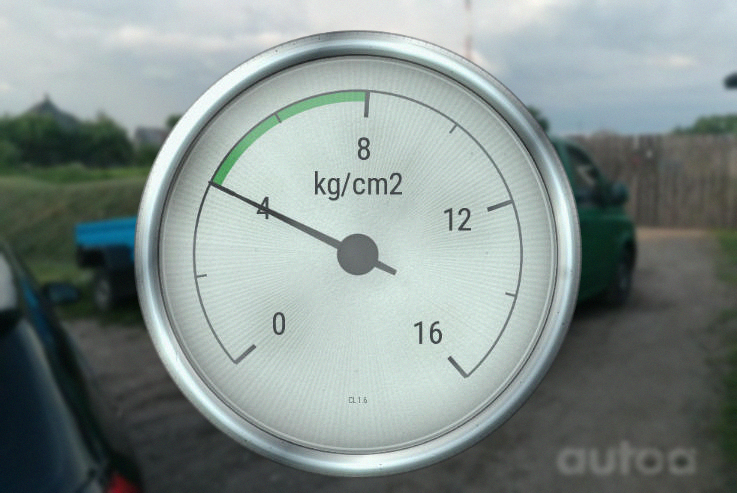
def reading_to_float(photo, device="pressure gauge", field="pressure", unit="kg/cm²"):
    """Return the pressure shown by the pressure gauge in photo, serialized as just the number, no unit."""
4
